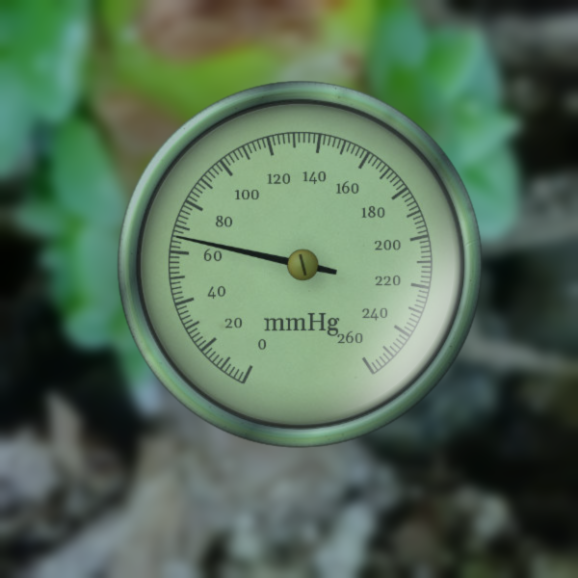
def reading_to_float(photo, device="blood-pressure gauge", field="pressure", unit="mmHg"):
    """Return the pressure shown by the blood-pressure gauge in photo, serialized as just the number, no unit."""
66
